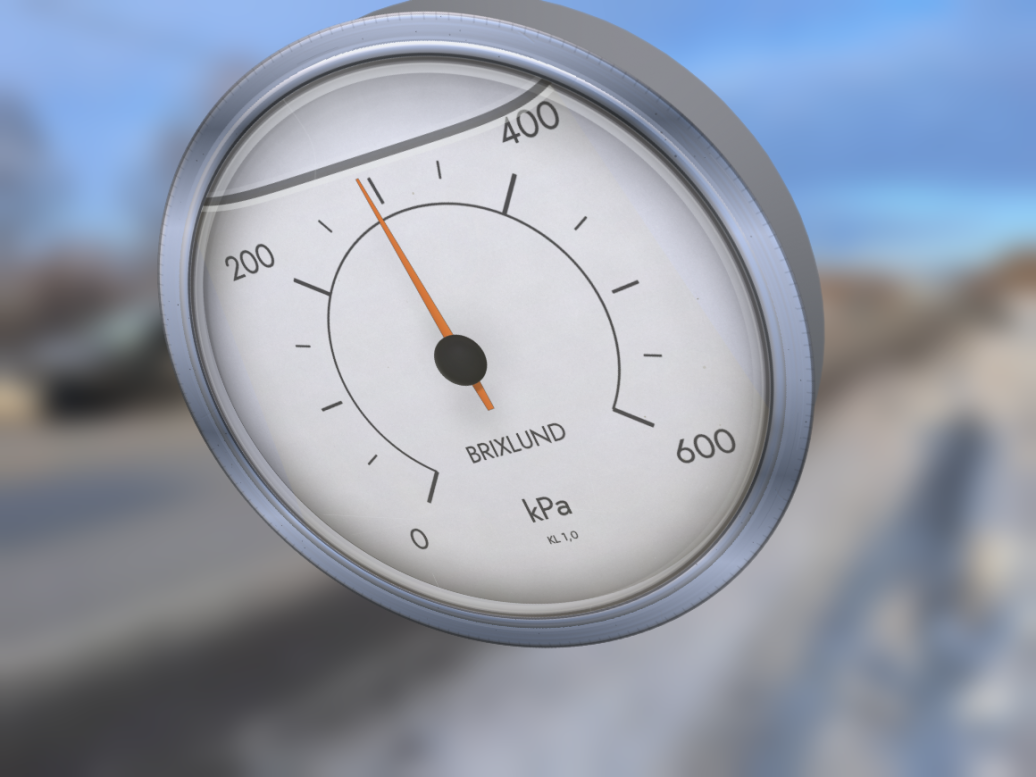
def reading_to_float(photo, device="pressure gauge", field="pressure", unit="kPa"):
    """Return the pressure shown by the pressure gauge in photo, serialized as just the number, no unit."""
300
